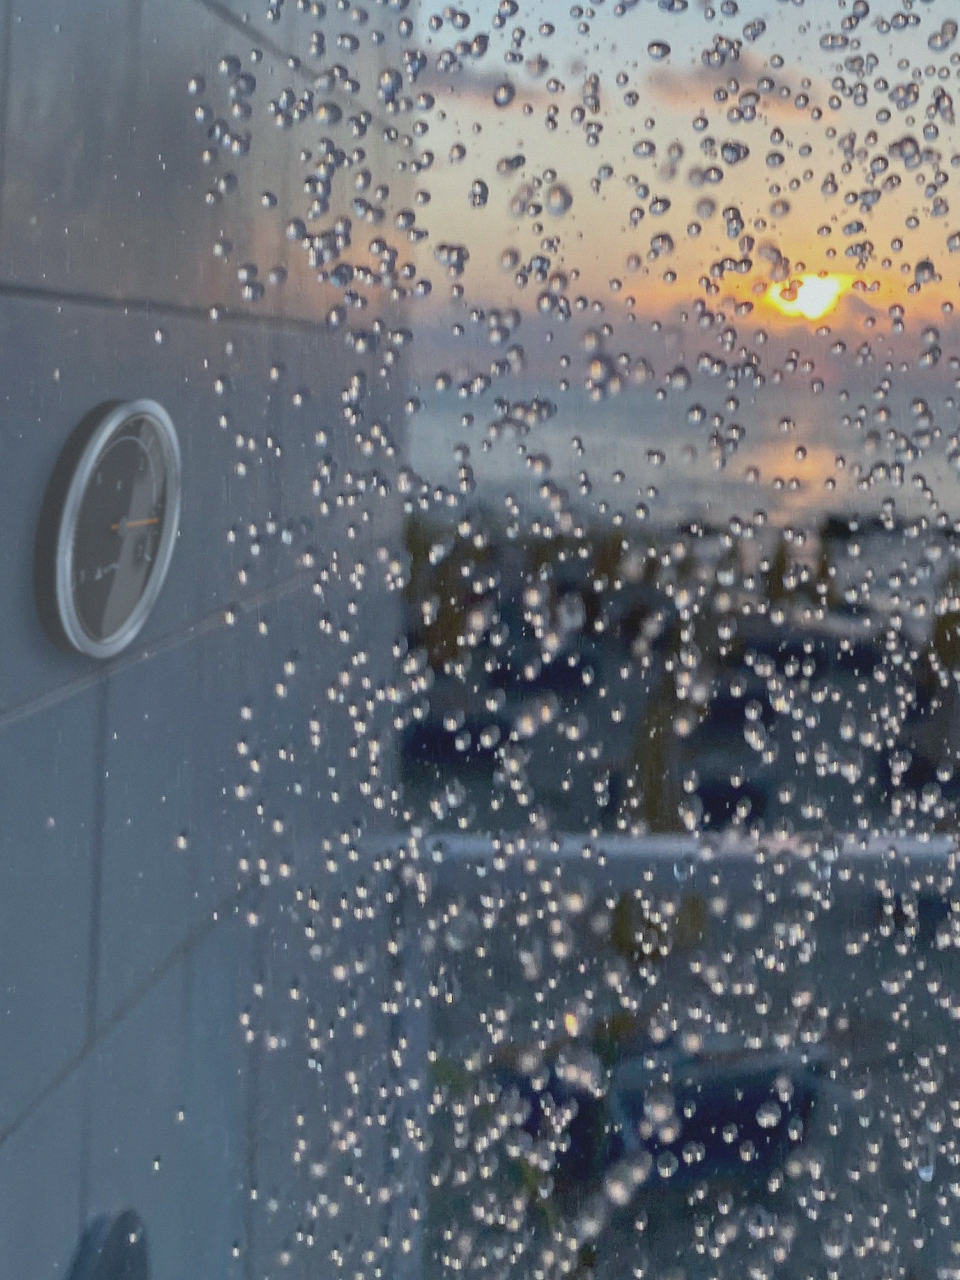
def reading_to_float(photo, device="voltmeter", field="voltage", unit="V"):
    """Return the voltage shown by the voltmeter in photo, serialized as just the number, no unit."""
2.7
